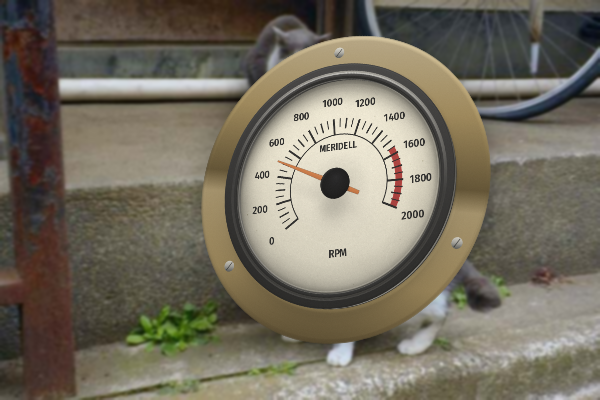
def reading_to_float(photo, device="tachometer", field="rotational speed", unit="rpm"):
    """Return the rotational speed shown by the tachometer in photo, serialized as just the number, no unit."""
500
